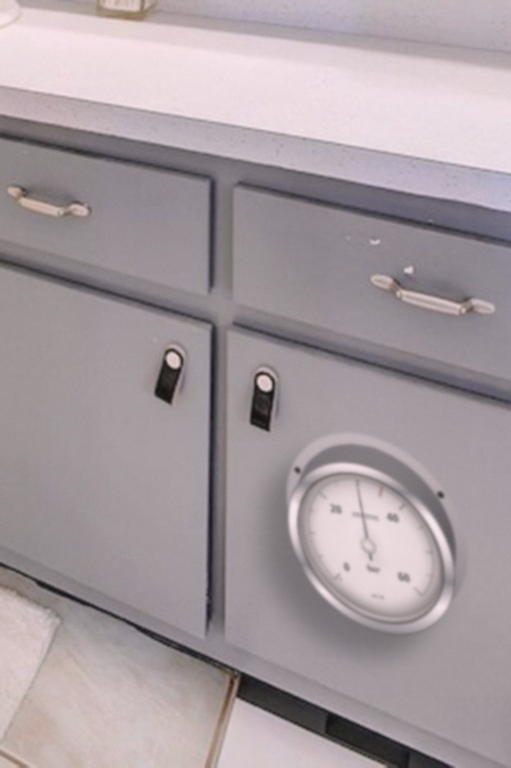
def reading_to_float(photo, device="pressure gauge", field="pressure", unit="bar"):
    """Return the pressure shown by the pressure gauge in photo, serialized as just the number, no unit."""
30
